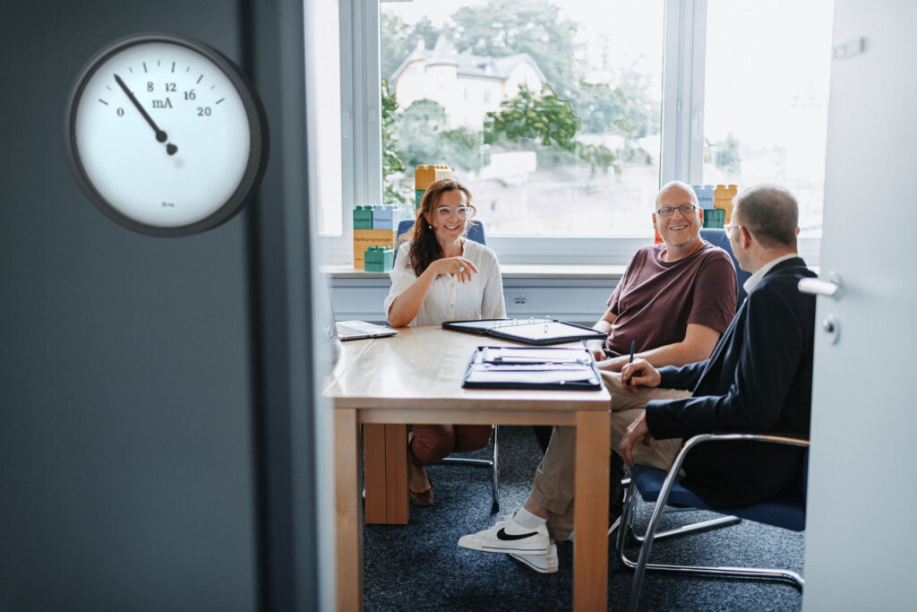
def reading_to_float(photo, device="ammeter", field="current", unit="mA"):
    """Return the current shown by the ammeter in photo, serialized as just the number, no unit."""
4
